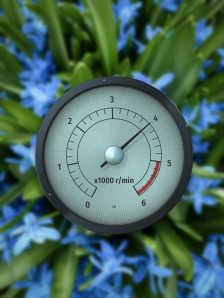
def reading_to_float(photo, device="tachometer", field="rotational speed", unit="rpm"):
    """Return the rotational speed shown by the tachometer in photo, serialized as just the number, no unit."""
4000
